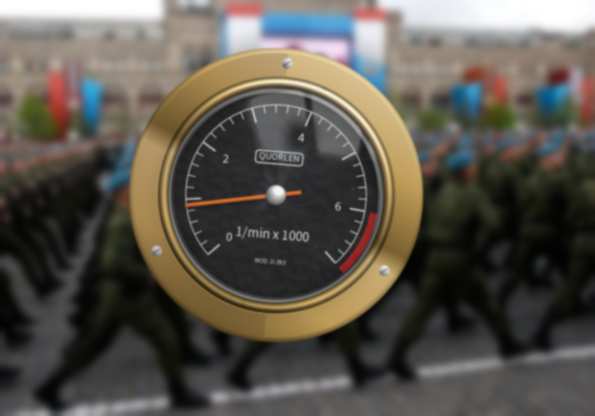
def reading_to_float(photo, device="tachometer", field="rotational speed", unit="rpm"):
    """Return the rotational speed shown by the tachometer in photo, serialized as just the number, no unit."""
900
